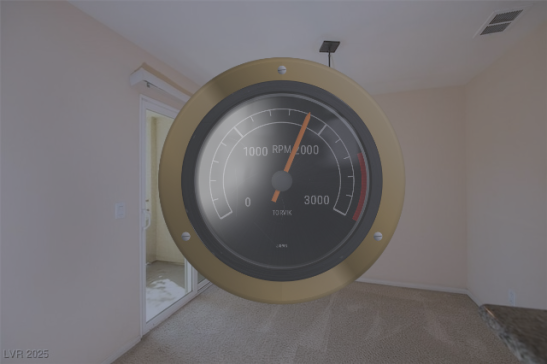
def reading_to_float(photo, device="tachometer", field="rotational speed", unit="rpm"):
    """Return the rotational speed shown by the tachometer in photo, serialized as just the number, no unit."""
1800
